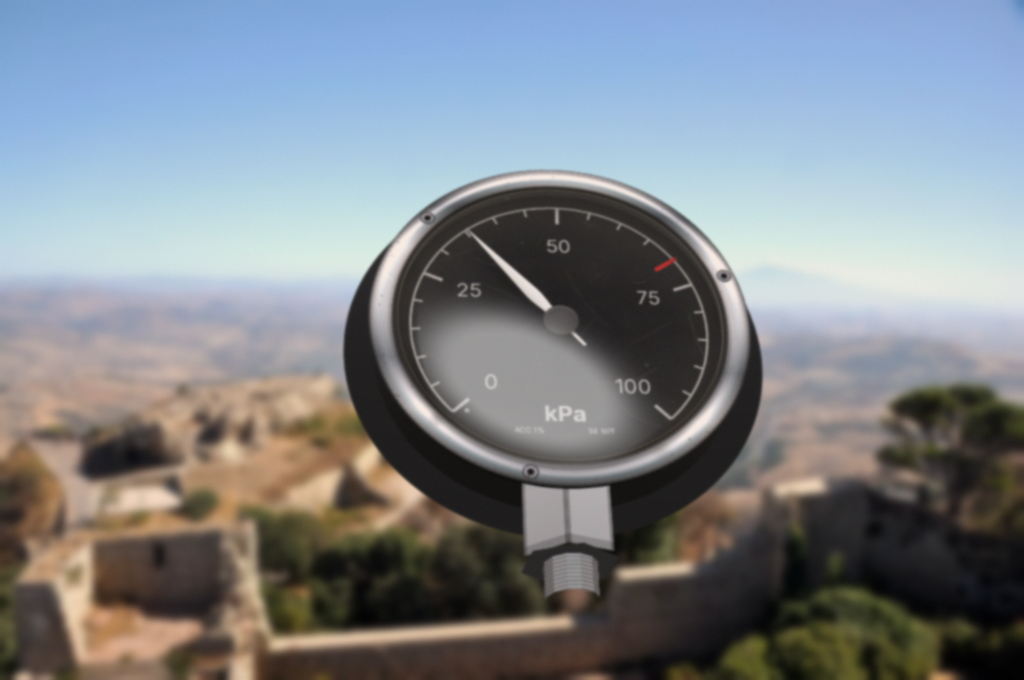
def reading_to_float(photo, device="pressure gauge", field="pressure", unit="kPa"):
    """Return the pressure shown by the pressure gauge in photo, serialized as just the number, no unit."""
35
